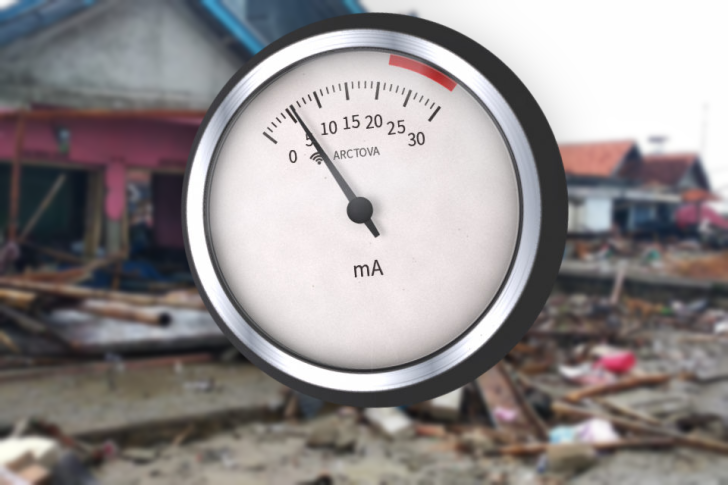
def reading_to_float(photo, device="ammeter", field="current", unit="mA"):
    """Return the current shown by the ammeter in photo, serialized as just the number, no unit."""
6
